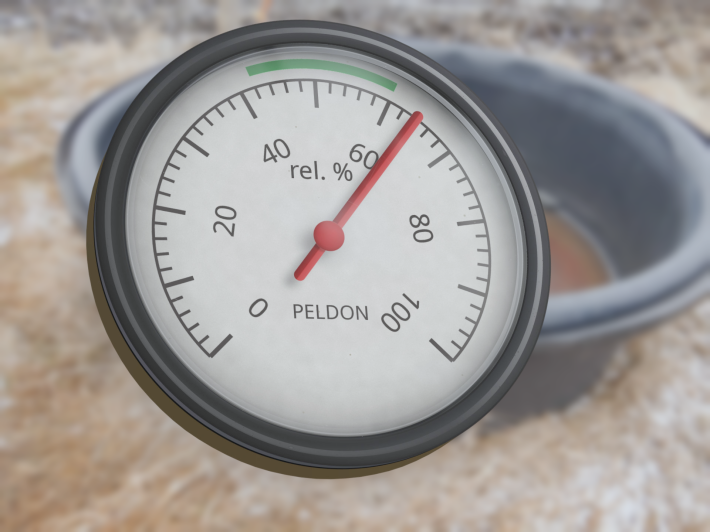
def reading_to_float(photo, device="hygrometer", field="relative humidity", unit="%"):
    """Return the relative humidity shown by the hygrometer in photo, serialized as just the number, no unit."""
64
